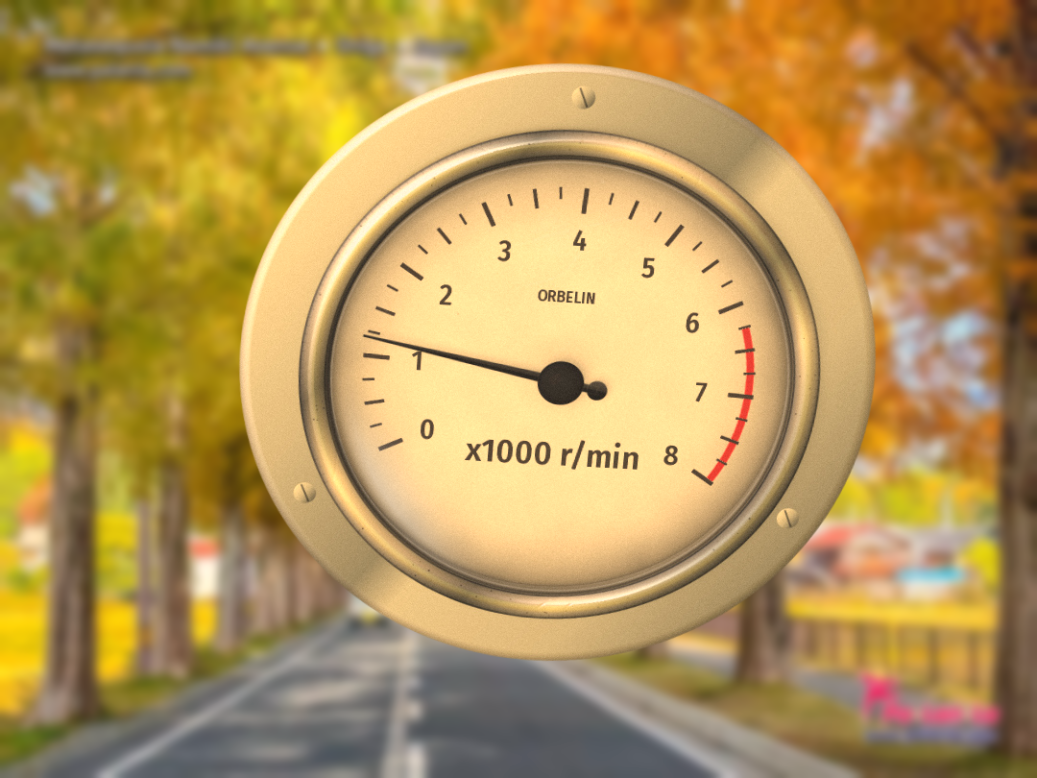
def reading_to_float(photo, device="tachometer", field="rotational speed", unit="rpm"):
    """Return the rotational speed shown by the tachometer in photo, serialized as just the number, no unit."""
1250
